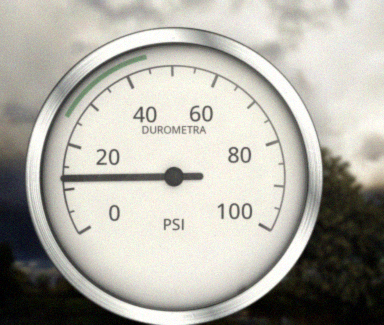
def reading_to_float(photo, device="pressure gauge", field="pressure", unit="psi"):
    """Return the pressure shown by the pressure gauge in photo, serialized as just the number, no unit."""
12.5
